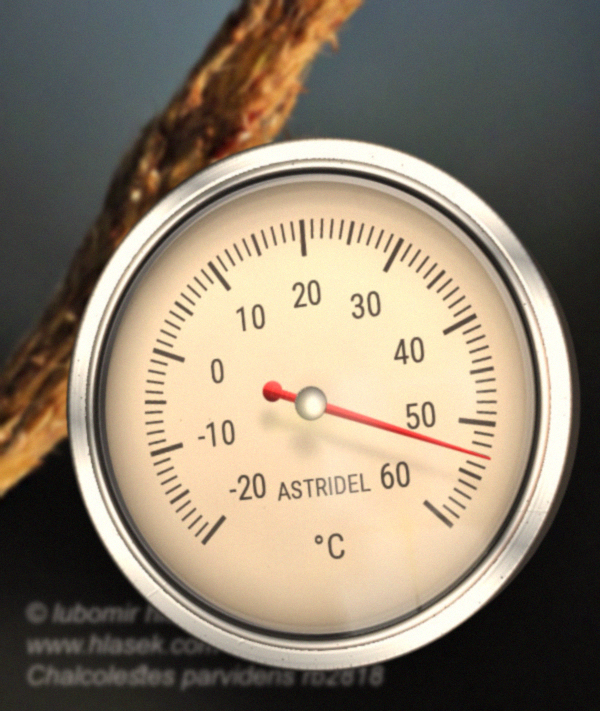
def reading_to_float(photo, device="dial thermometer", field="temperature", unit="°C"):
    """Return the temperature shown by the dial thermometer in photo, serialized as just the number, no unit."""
53
